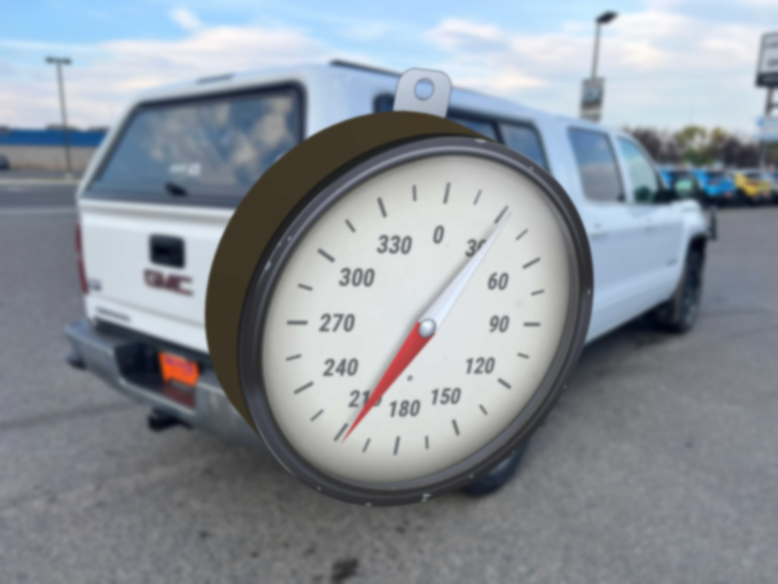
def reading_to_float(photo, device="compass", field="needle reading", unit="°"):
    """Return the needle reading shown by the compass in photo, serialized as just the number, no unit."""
210
